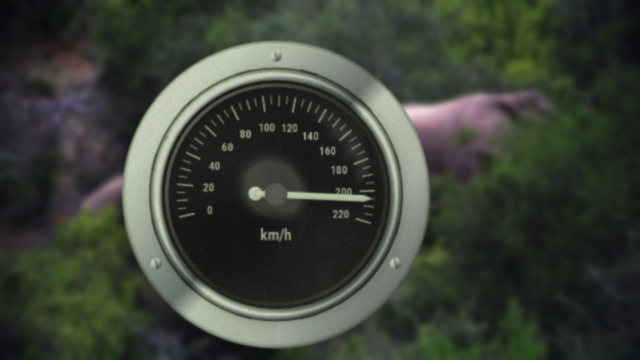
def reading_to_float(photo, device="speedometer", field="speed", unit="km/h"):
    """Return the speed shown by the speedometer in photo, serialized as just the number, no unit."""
205
